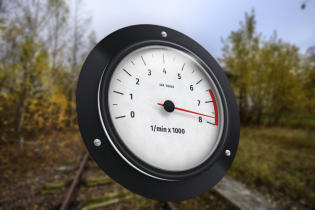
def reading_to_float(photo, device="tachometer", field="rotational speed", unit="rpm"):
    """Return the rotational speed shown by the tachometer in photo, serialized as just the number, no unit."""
7750
